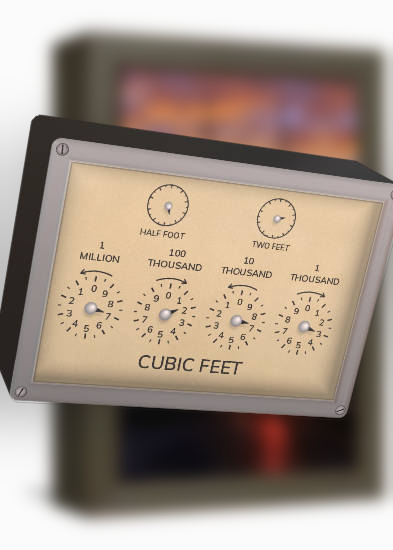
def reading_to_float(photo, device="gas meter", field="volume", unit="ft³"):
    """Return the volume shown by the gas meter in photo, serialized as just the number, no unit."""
717300
